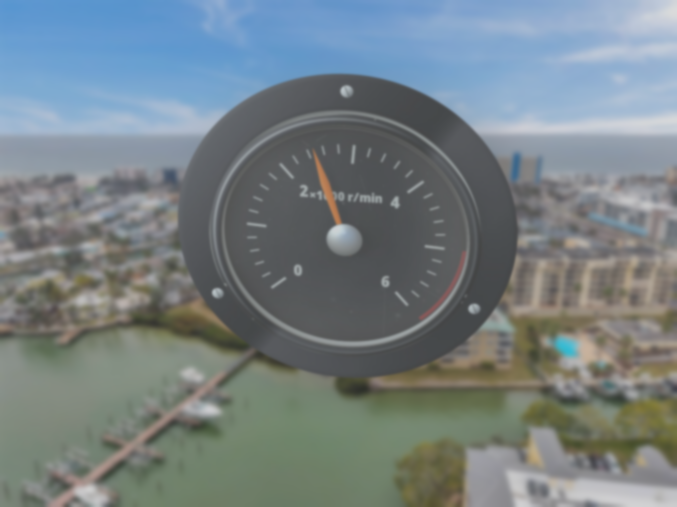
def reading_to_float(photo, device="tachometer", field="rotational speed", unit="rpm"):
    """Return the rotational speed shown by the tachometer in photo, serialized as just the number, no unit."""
2500
